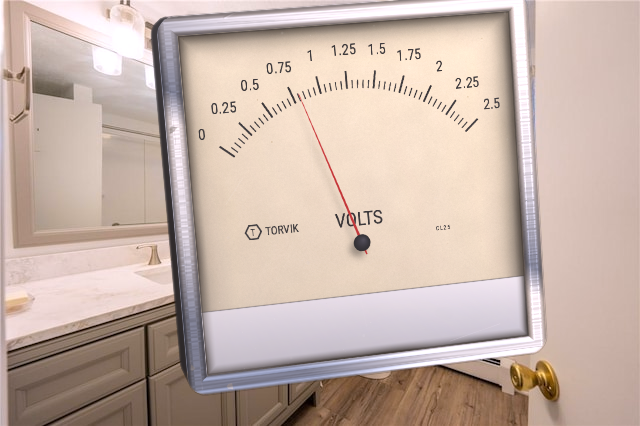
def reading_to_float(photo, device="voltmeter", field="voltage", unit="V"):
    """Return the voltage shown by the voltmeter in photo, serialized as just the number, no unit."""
0.8
